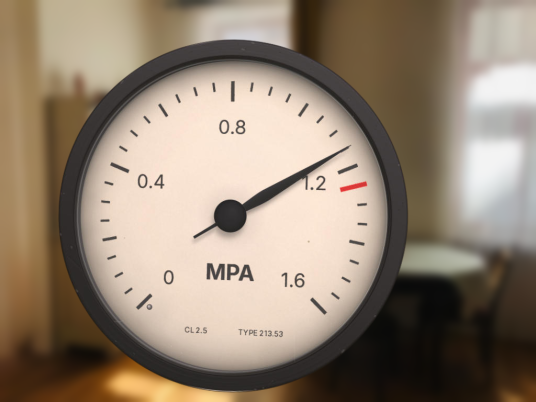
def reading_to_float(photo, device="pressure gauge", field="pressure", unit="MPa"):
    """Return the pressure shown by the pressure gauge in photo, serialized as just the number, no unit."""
1.15
